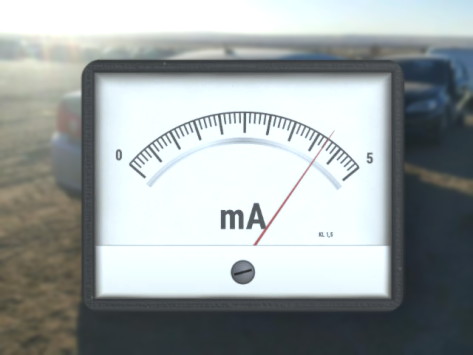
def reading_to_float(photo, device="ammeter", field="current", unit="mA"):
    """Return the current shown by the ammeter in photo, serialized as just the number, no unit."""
4.2
